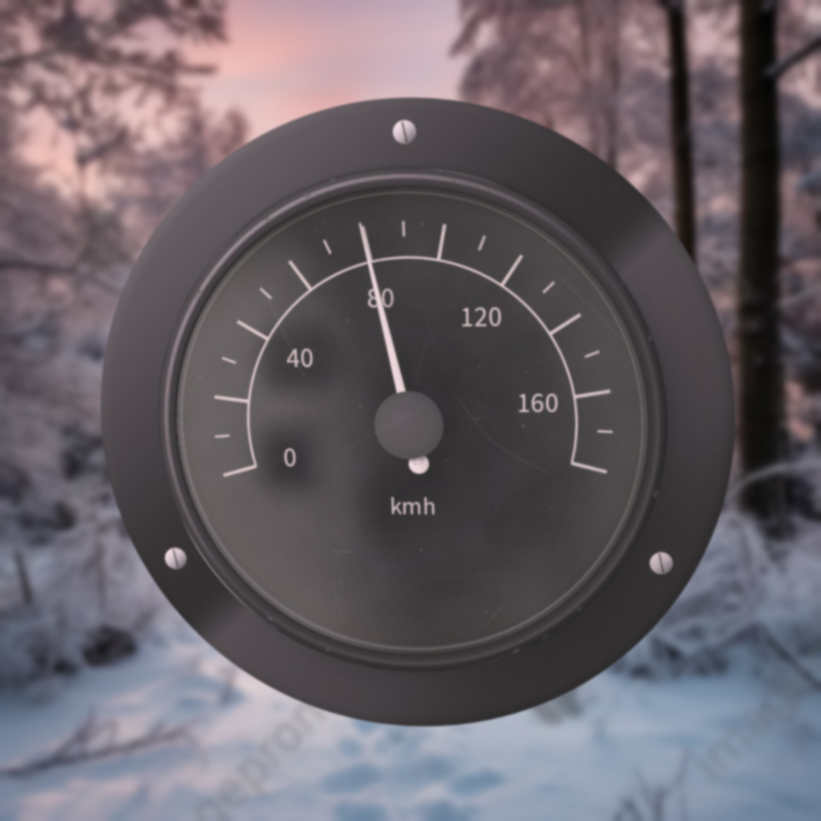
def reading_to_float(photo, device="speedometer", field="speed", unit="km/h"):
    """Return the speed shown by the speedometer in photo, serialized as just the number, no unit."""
80
